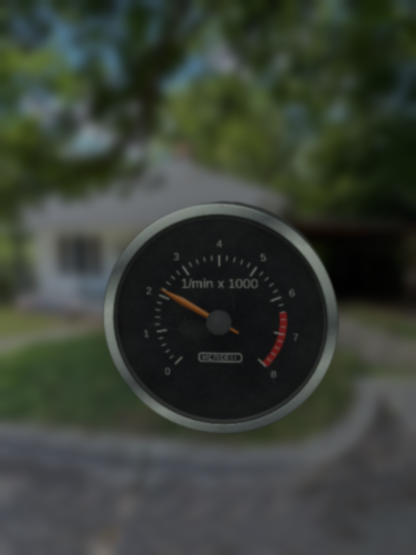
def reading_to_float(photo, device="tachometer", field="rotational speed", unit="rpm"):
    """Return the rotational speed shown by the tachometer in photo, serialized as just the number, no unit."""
2200
